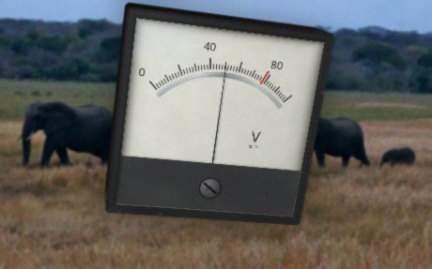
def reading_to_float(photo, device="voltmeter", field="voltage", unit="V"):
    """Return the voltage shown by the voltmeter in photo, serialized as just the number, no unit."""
50
